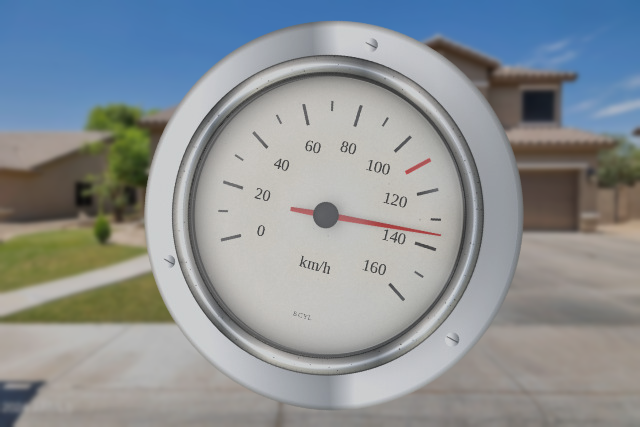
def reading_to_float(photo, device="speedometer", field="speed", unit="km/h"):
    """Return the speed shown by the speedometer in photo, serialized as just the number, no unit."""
135
